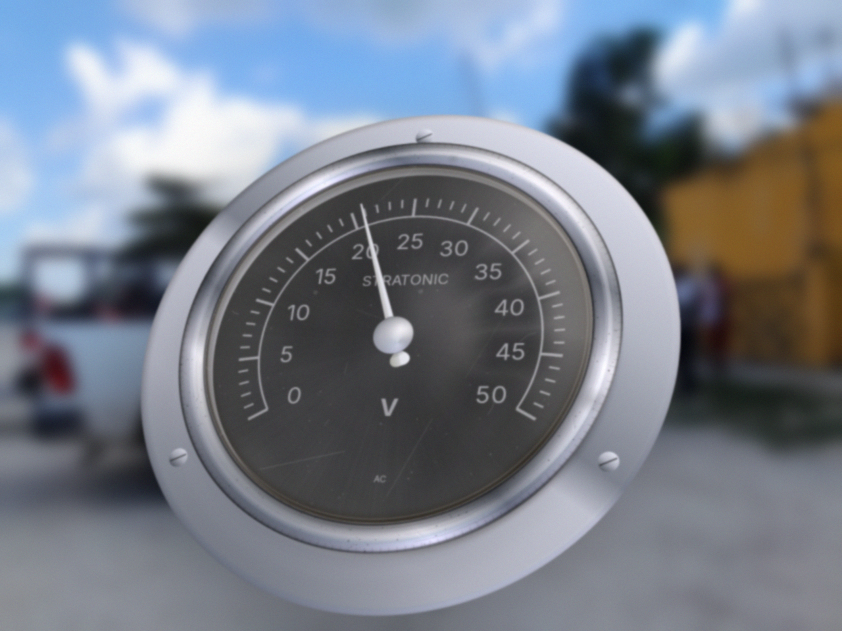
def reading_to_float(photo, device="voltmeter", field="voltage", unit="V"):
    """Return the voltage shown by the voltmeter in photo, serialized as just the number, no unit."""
21
